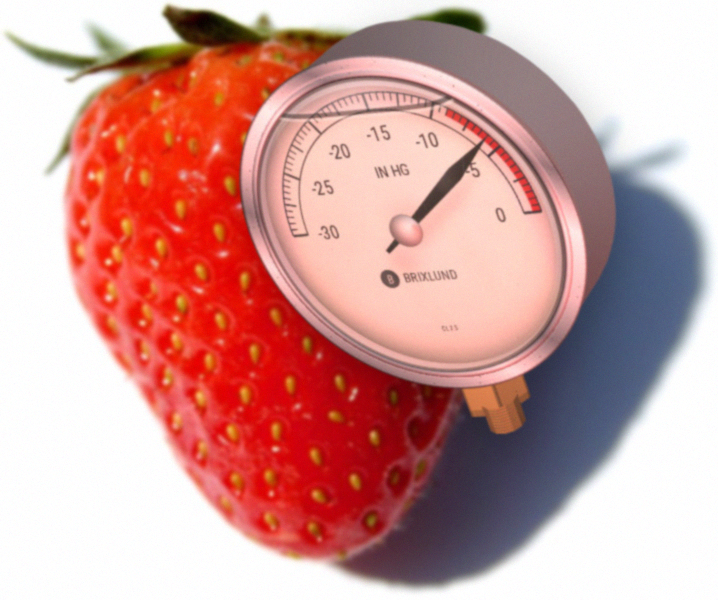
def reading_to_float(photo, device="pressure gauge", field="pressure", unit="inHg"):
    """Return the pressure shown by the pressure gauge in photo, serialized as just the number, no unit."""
-6
